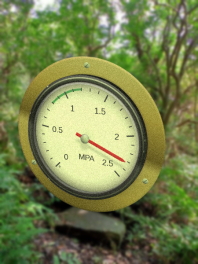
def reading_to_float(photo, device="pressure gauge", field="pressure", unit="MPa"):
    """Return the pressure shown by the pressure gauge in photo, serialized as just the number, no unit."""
2.3
